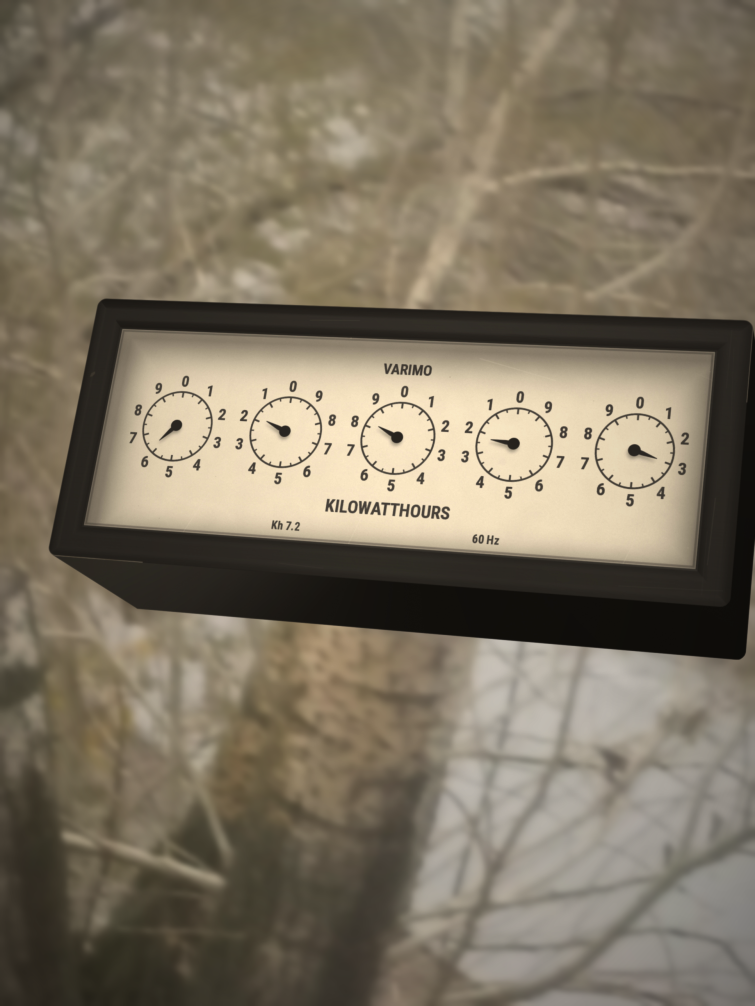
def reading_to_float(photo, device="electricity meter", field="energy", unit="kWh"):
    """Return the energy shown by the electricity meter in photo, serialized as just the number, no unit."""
61823
